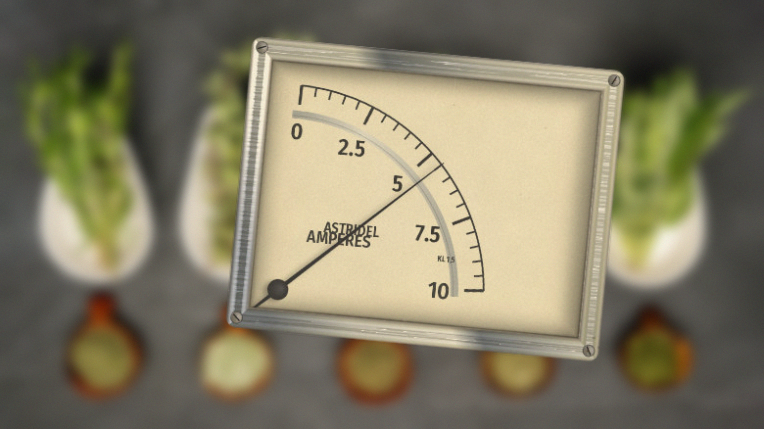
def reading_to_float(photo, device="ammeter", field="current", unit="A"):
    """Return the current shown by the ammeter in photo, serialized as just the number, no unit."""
5.5
